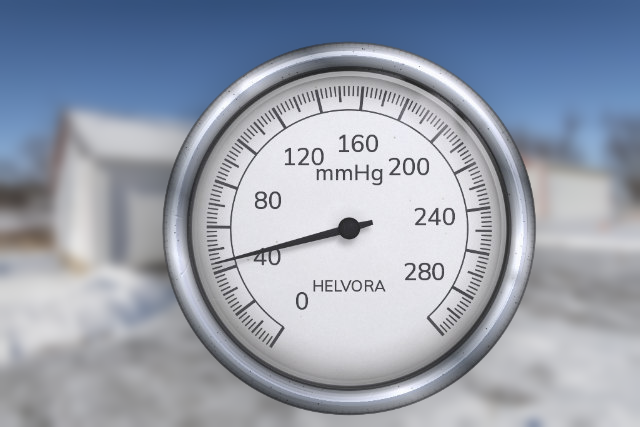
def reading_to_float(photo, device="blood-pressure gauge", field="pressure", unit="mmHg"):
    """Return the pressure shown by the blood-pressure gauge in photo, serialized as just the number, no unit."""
44
